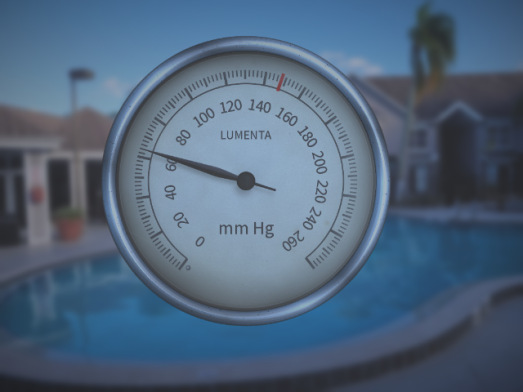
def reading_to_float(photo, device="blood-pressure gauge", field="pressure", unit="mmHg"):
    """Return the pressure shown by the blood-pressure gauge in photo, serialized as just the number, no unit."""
64
